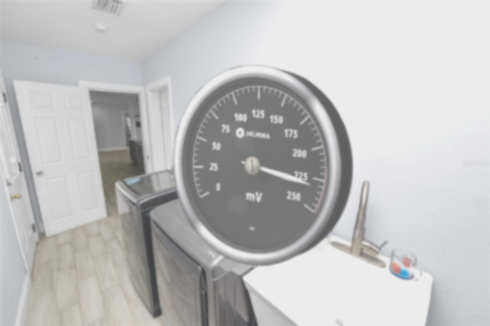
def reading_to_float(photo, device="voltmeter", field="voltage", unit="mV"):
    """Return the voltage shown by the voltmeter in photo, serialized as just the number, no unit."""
230
